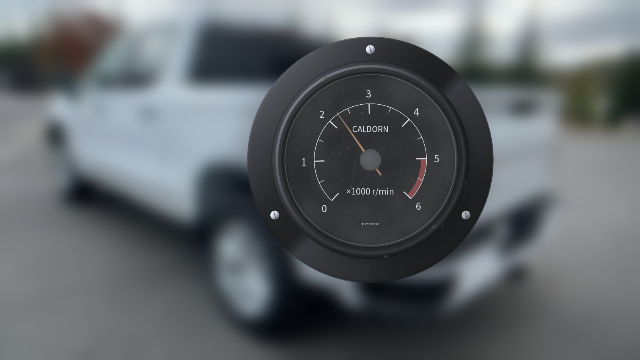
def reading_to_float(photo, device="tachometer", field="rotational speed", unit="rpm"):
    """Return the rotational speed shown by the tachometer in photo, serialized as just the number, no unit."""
2250
